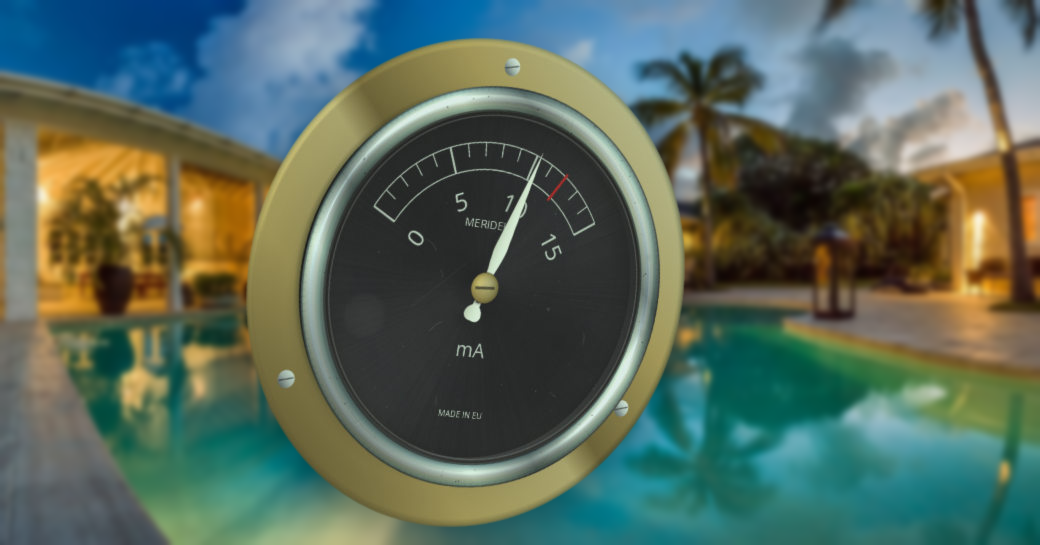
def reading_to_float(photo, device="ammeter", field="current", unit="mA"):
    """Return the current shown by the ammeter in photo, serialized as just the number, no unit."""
10
